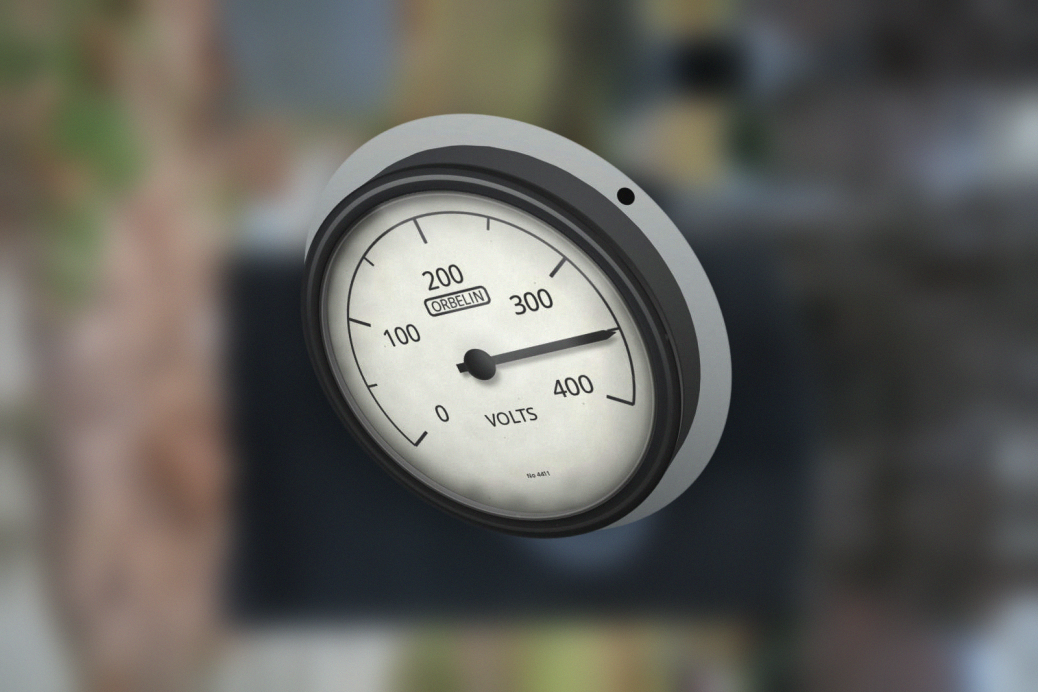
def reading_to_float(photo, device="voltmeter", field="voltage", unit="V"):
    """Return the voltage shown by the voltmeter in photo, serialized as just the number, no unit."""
350
